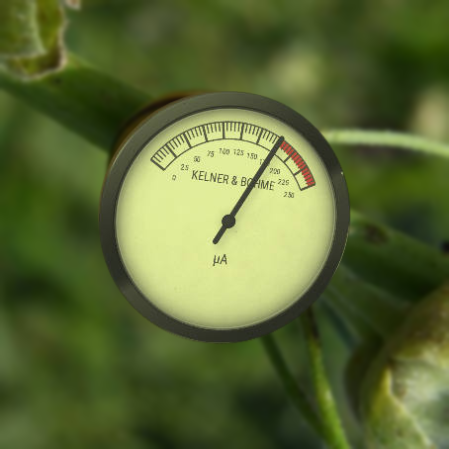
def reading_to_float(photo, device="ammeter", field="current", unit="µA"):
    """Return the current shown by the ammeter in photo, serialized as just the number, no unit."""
175
